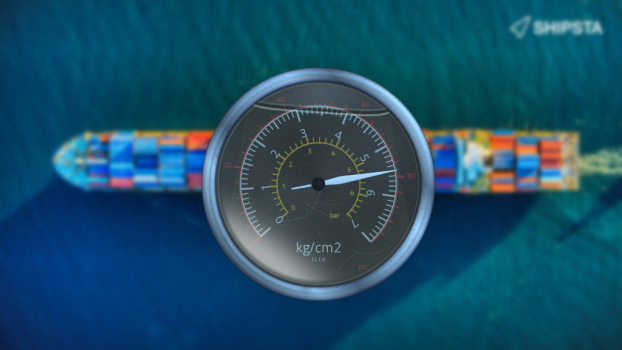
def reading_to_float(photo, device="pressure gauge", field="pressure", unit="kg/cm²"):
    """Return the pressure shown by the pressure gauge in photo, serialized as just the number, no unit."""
5.5
